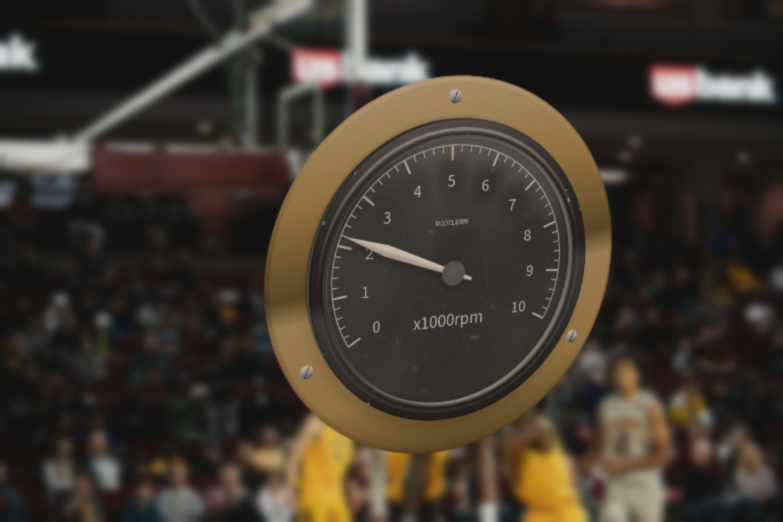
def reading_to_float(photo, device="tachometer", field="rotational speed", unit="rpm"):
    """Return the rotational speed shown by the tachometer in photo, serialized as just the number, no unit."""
2200
